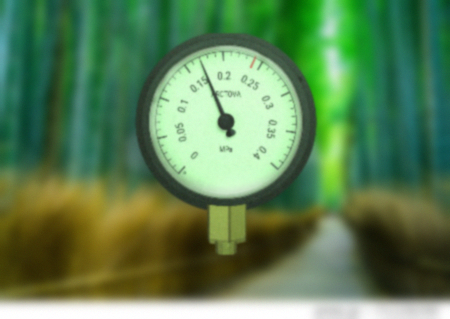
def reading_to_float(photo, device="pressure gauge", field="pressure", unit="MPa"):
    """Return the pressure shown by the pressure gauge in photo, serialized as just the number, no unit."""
0.17
